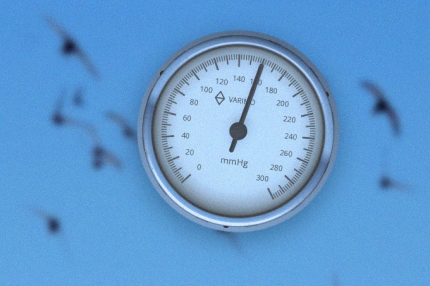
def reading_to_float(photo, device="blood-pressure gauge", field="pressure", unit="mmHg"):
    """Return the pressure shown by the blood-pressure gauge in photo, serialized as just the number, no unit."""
160
